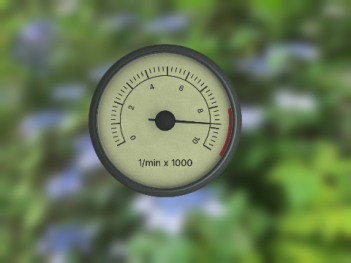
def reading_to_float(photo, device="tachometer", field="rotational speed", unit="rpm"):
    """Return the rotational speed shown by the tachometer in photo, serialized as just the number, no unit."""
8800
